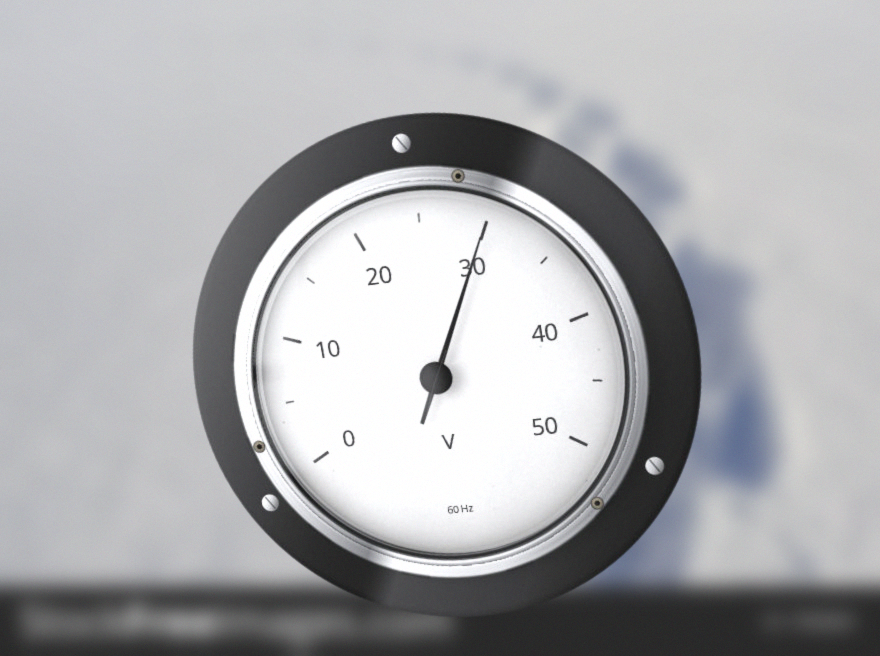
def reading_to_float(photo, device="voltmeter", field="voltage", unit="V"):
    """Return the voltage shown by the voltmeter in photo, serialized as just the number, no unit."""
30
